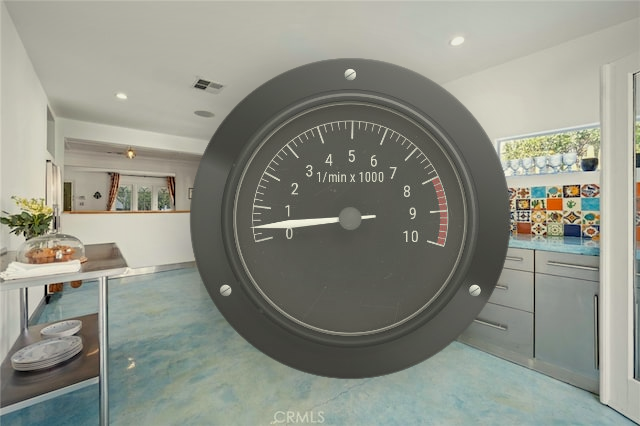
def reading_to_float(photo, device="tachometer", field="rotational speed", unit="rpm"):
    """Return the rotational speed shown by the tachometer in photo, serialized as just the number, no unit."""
400
